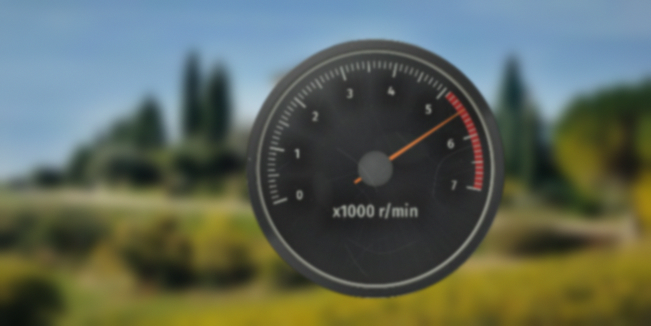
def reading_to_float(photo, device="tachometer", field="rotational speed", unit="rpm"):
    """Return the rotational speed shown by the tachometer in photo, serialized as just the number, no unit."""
5500
